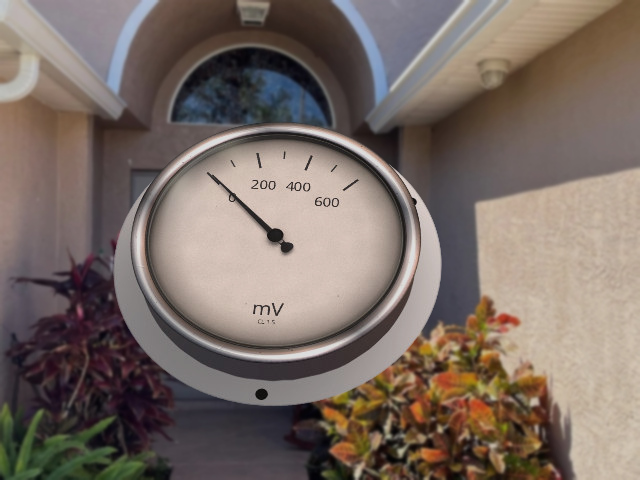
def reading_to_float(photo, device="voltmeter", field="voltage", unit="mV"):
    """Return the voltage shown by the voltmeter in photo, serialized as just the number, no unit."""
0
